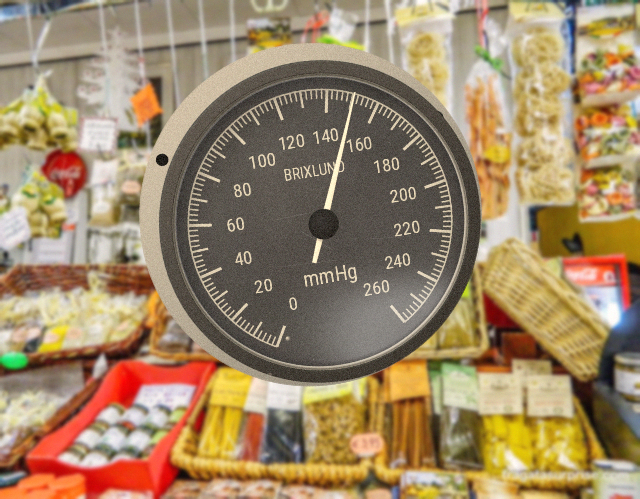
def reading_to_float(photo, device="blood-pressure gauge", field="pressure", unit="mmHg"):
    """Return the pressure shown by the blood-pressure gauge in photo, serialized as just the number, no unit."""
150
